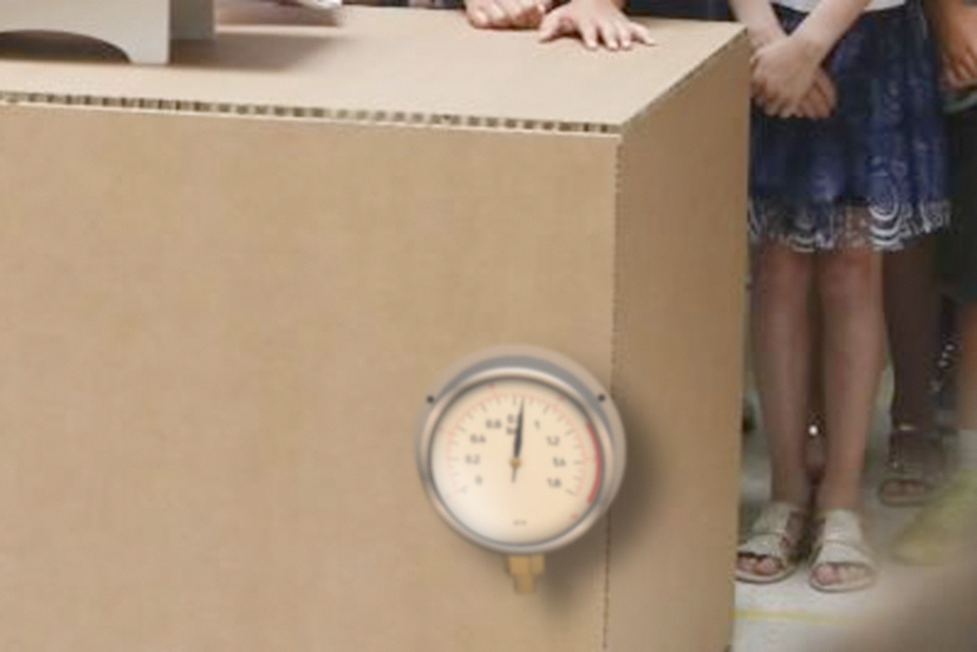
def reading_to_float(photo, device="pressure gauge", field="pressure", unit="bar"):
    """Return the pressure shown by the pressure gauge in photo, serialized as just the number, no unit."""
0.85
